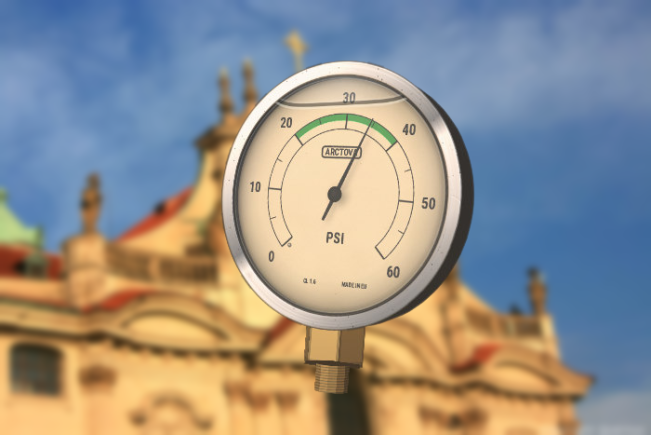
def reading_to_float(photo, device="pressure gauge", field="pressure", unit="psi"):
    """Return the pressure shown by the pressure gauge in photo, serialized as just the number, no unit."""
35
